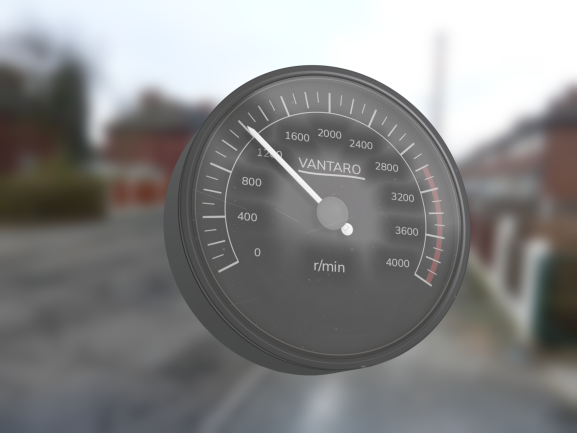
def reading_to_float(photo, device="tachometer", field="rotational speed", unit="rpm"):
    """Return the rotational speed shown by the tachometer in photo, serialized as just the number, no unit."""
1200
